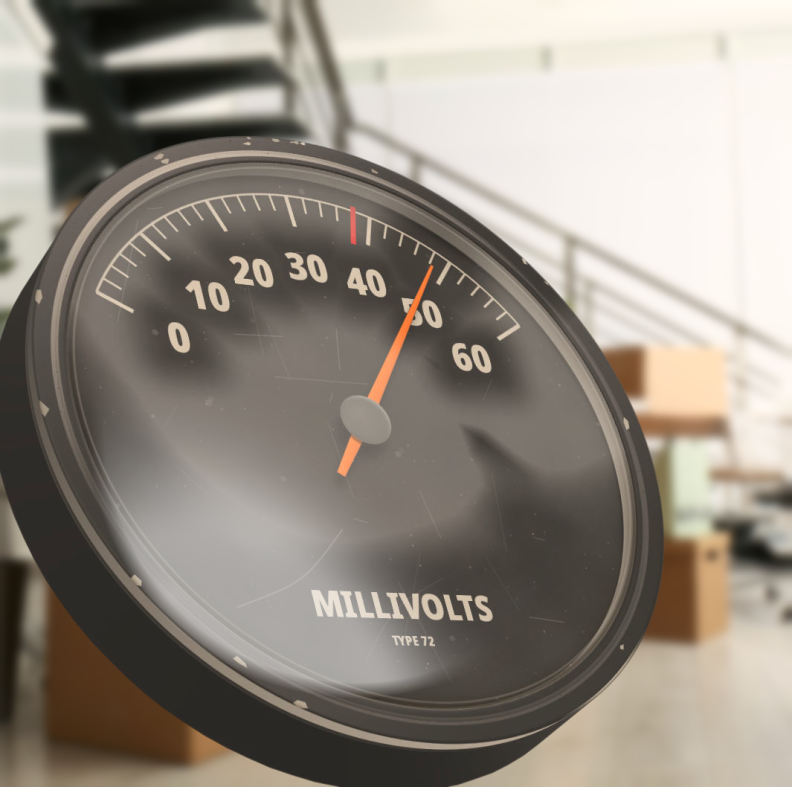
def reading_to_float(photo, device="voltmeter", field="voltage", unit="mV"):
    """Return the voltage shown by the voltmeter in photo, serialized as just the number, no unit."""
48
